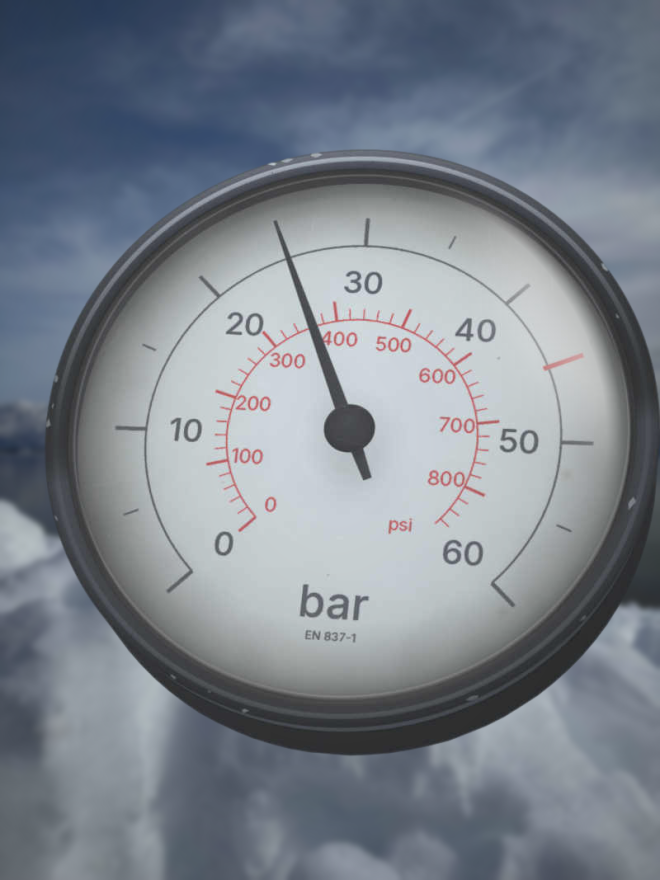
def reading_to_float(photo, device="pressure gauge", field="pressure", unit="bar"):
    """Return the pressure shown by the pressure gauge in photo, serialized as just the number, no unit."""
25
